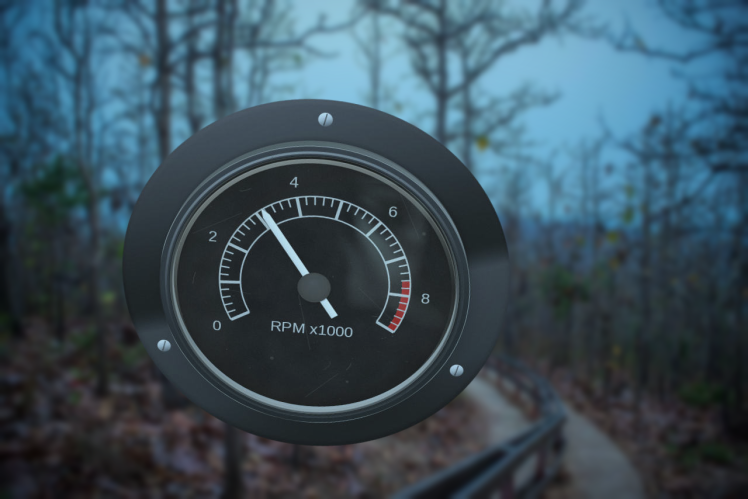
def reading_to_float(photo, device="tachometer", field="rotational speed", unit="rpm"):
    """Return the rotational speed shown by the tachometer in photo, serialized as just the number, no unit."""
3200
